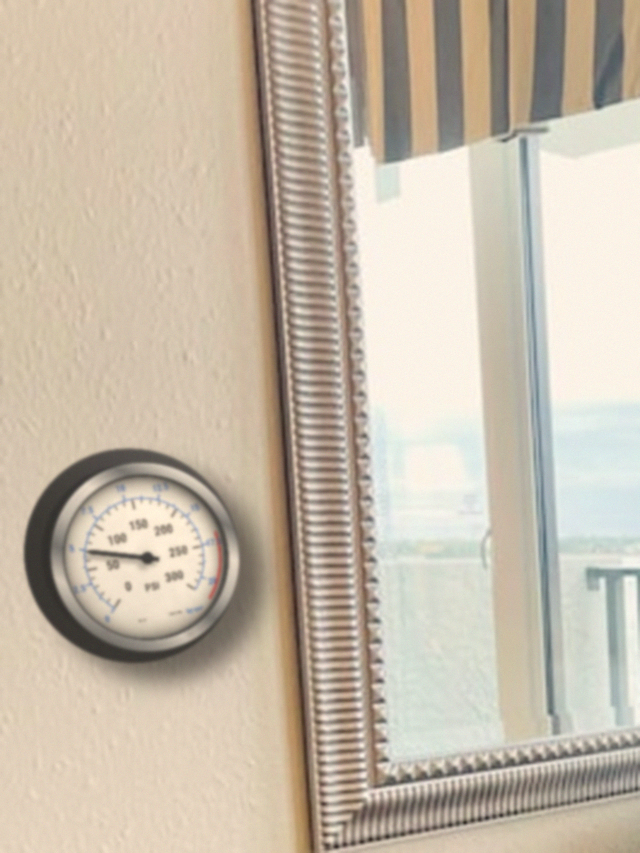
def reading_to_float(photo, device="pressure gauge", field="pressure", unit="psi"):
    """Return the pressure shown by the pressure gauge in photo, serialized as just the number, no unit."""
70
